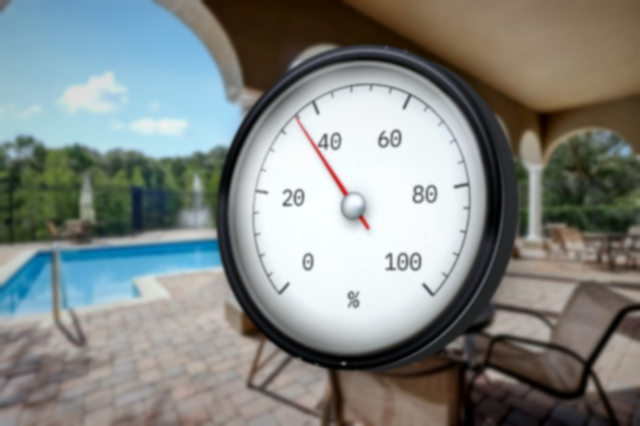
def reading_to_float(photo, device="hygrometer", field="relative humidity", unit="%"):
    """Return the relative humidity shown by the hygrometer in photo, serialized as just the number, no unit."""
36
